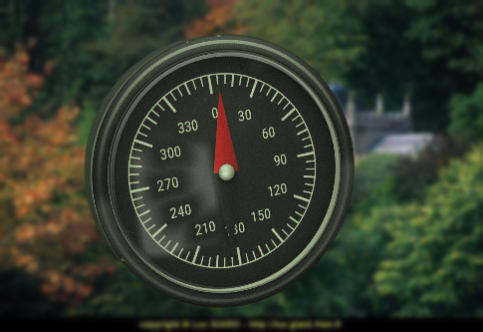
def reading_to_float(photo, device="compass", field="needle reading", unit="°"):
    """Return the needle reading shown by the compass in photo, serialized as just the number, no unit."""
5
